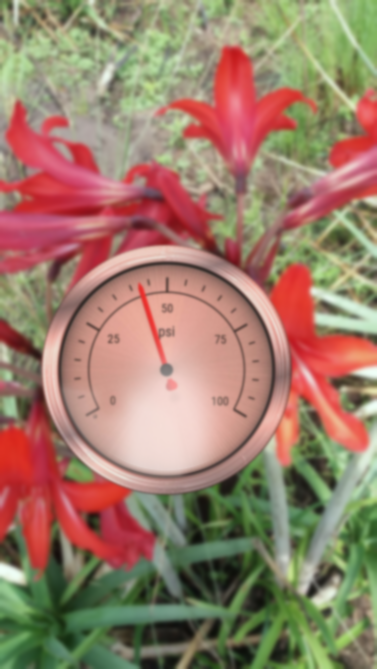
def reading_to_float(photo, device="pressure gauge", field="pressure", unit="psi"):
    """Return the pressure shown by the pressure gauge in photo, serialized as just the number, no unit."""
42.5
